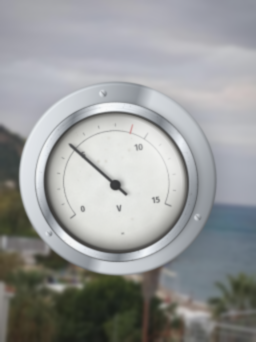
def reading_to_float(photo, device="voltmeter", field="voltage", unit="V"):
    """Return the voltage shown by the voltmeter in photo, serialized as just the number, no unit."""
5
